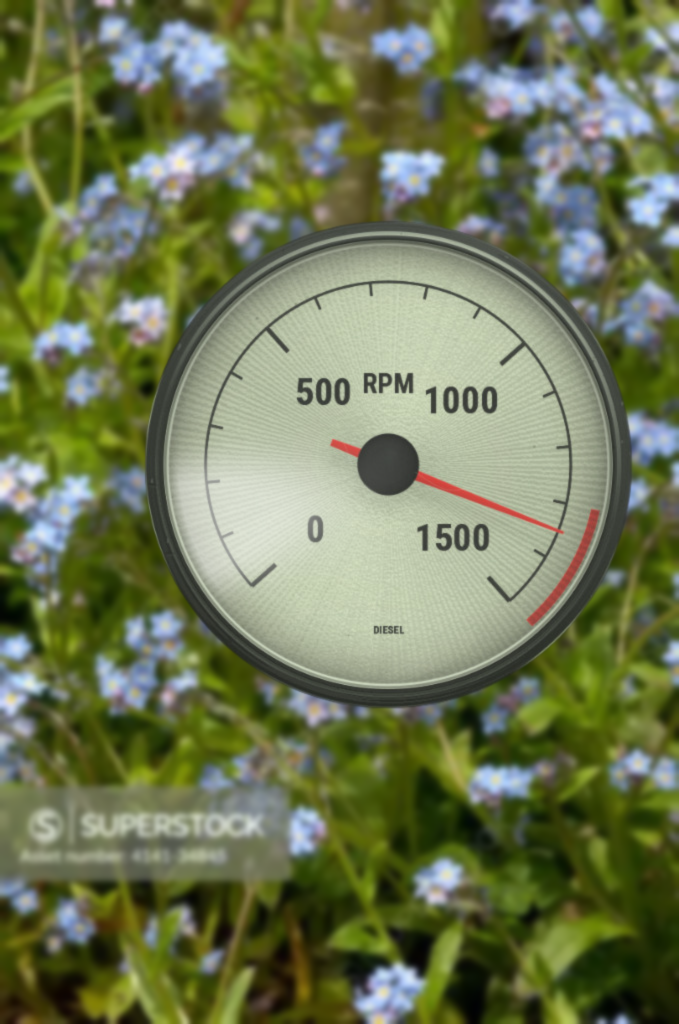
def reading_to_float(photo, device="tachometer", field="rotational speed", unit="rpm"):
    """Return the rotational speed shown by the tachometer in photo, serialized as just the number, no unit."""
1350
